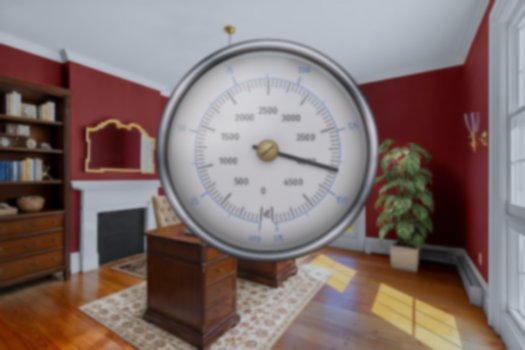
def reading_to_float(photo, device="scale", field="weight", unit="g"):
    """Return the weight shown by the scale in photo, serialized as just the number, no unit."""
4000
